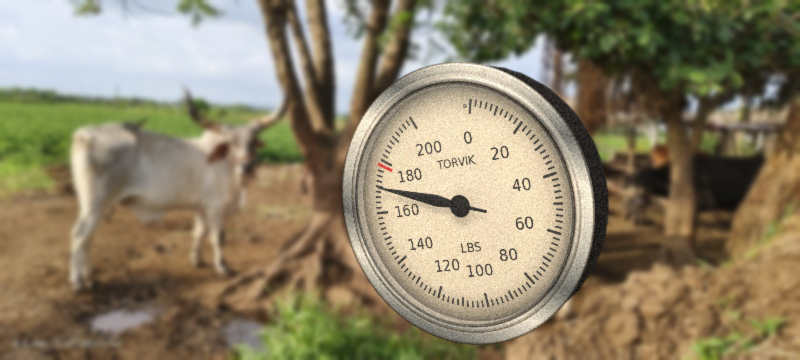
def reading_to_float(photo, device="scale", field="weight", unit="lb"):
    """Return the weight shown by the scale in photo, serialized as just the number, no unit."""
170
